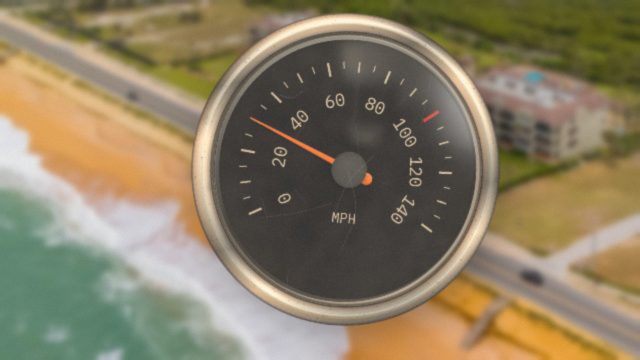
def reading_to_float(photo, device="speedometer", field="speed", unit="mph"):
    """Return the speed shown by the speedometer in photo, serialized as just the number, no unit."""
30
